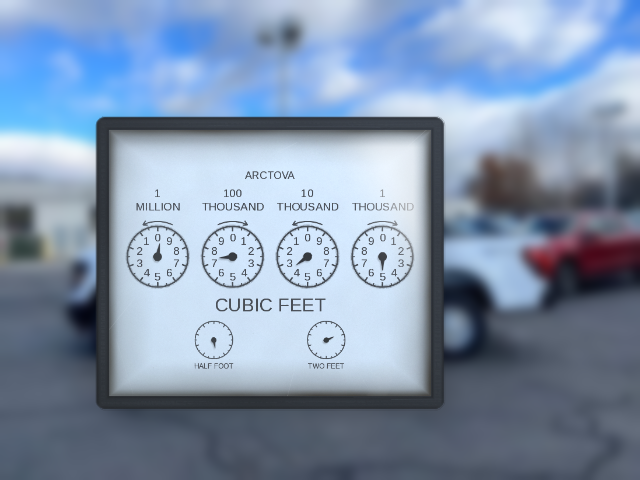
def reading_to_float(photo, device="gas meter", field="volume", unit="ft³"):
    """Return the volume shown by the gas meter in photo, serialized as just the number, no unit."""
973500
